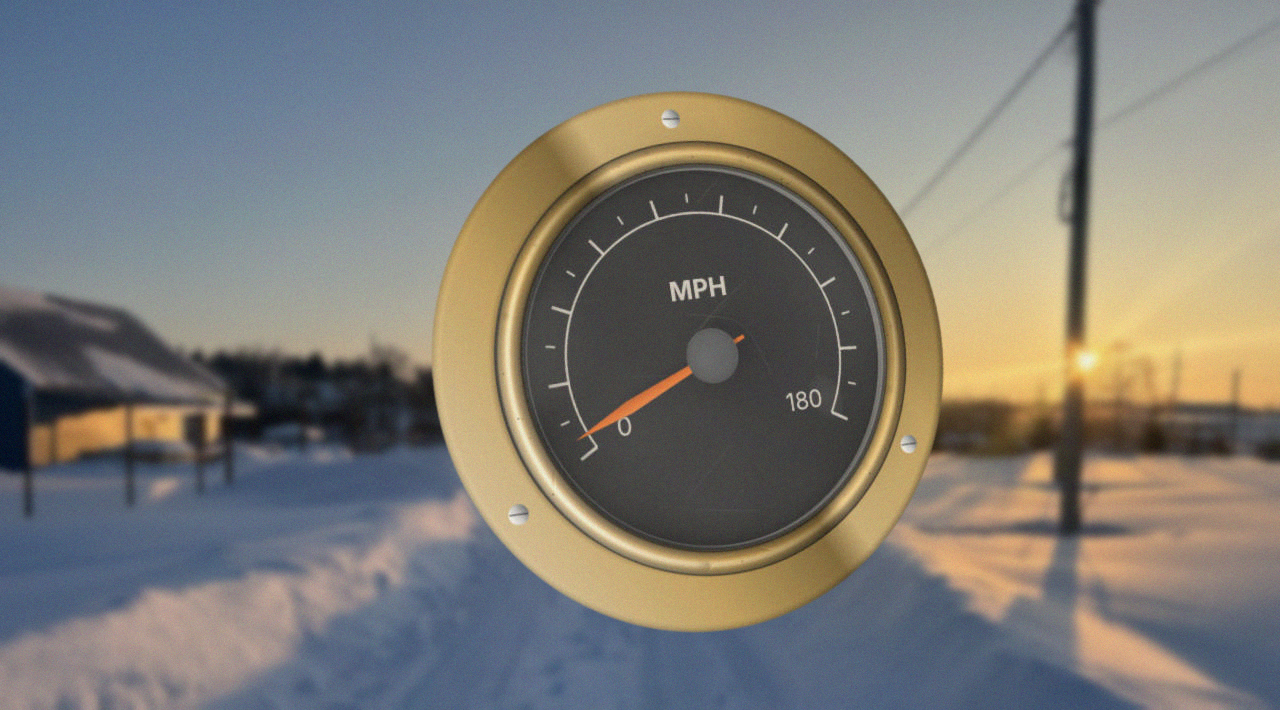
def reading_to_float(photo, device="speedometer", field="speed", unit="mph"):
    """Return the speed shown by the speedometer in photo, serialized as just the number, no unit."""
5
